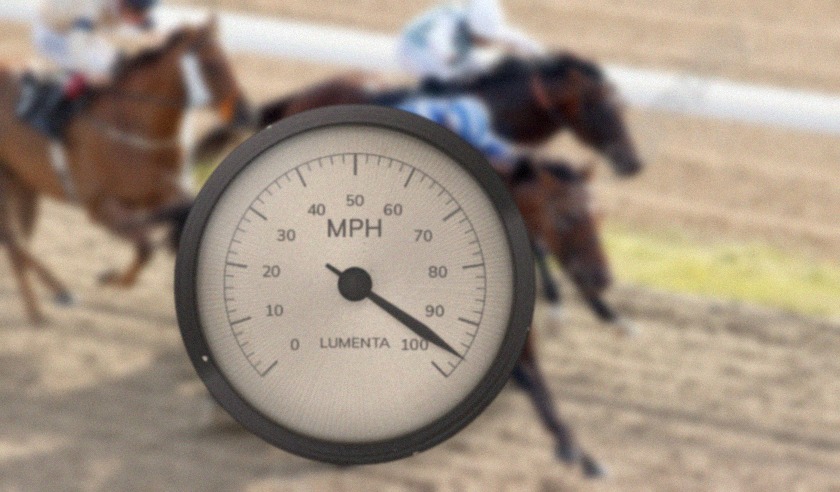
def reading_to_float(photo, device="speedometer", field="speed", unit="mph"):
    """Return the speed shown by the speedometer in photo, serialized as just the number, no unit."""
96
